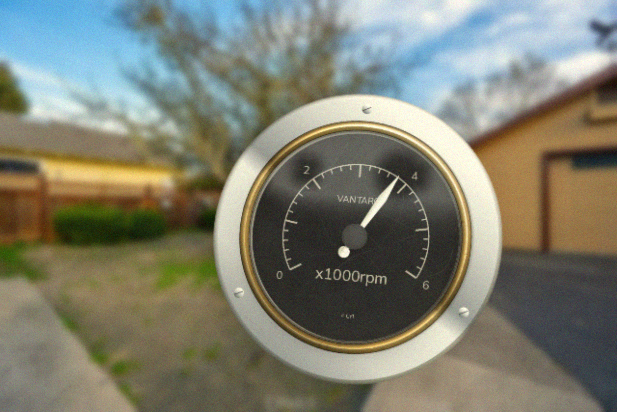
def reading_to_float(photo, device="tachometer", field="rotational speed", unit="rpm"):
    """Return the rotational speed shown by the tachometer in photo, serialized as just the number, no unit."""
3800
